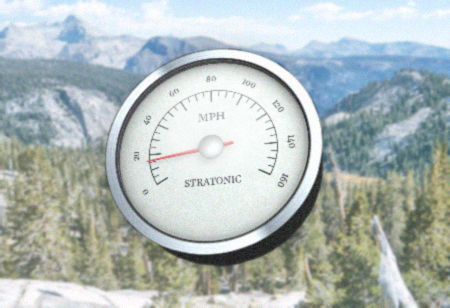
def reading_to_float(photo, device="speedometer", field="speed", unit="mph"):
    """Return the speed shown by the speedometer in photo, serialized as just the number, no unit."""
15
